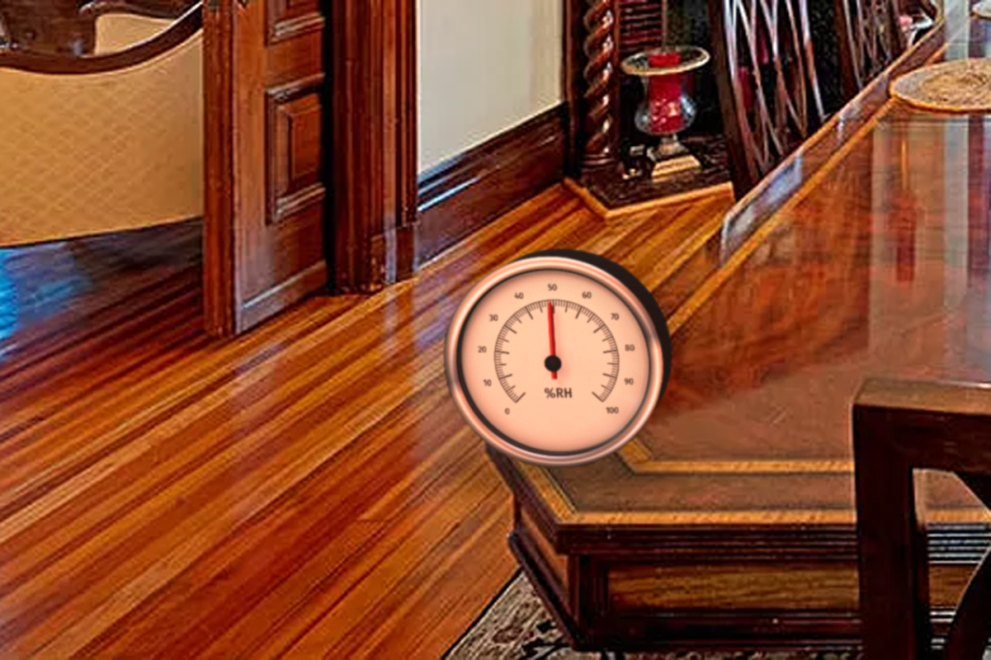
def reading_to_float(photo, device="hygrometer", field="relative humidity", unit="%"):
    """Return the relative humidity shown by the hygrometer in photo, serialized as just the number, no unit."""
50
